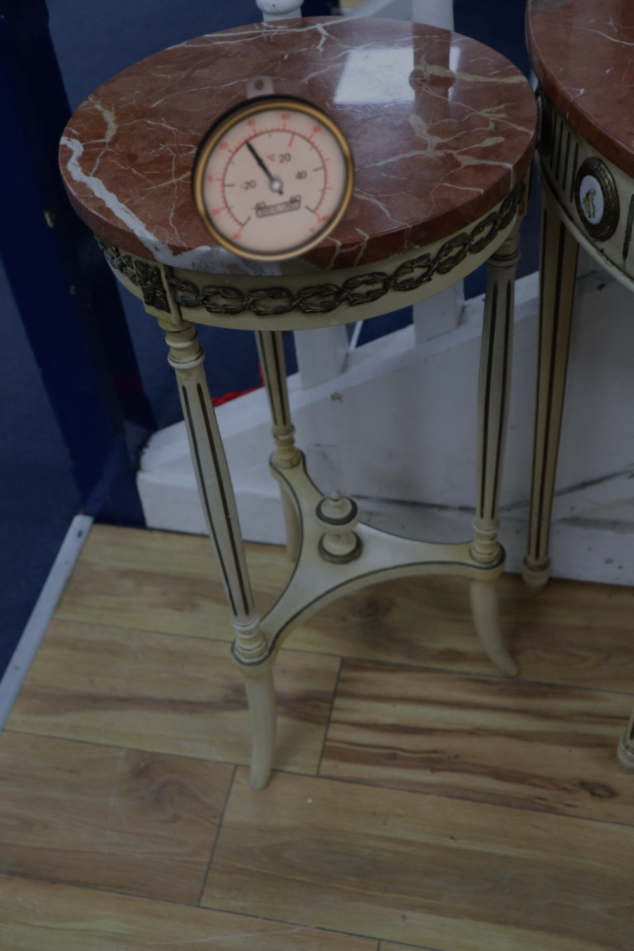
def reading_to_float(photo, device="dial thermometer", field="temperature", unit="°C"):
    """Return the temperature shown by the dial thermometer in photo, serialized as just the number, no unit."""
0
